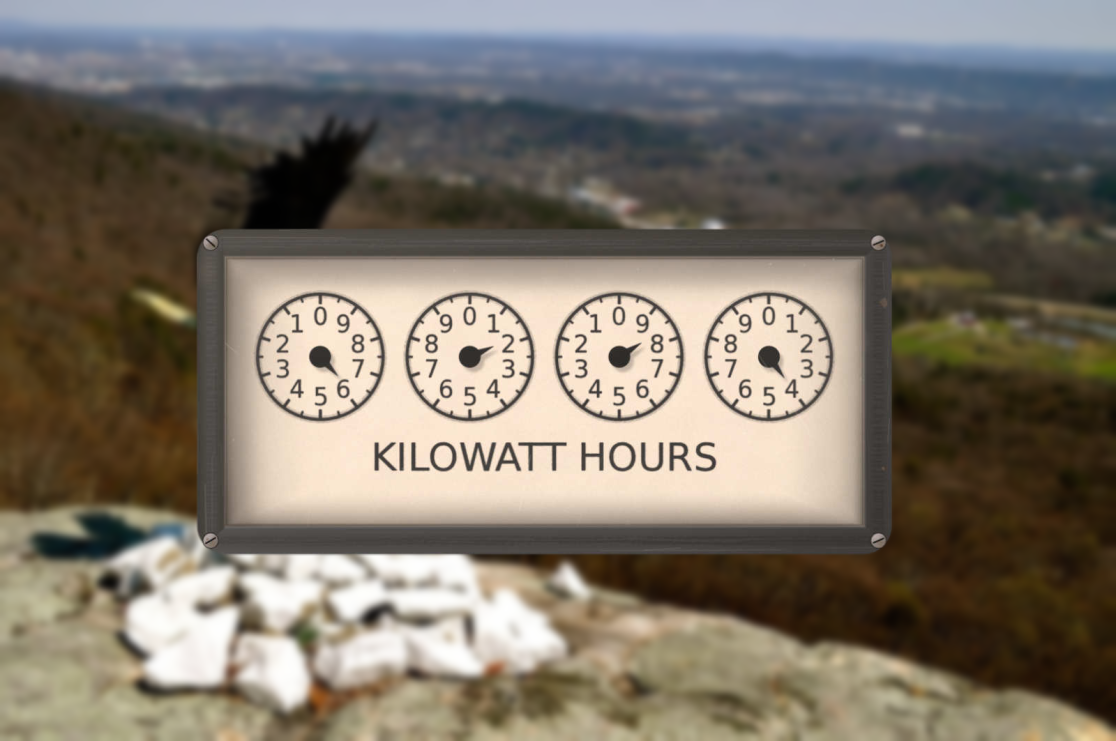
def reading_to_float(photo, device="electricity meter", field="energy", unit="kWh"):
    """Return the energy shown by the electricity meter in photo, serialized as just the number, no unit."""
6184
